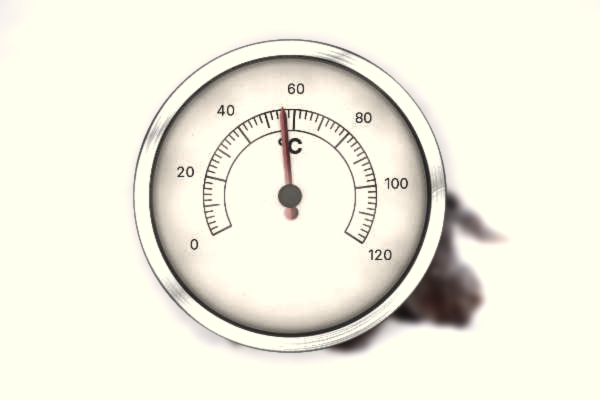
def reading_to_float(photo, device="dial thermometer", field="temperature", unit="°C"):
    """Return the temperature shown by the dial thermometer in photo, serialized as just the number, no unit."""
56
